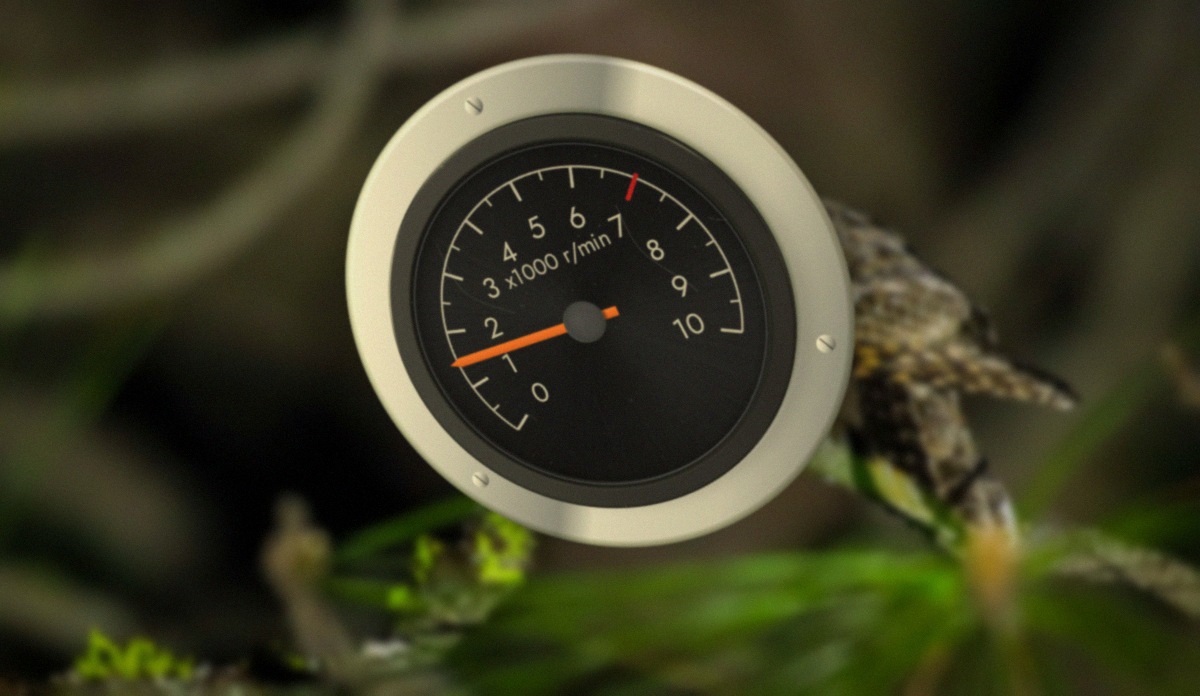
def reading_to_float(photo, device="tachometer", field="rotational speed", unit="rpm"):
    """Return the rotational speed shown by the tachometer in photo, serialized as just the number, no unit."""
1500
